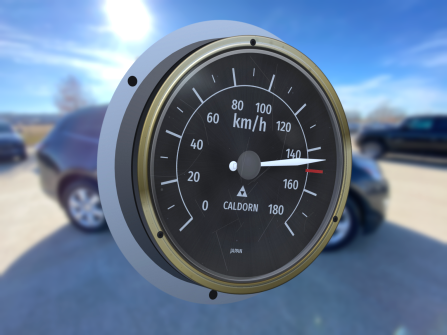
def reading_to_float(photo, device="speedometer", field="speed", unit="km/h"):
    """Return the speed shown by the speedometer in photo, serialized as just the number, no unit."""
145
